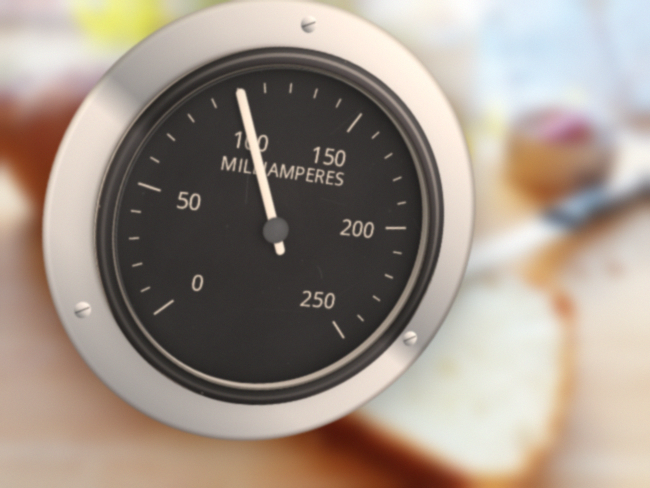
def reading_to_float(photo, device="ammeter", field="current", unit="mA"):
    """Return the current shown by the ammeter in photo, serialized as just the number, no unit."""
100
